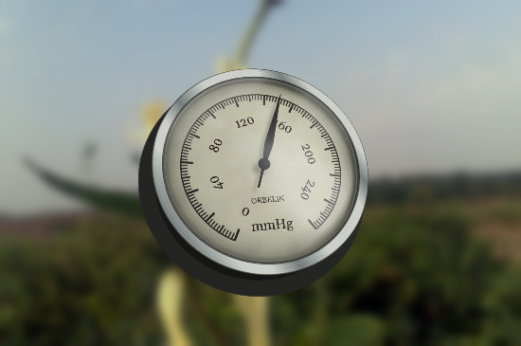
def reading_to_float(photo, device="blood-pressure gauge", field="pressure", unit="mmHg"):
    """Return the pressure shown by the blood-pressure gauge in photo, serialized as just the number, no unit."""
150
